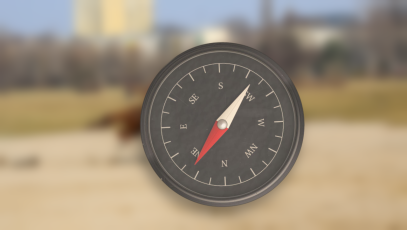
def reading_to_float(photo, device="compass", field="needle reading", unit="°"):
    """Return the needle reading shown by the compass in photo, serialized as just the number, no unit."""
37.5
